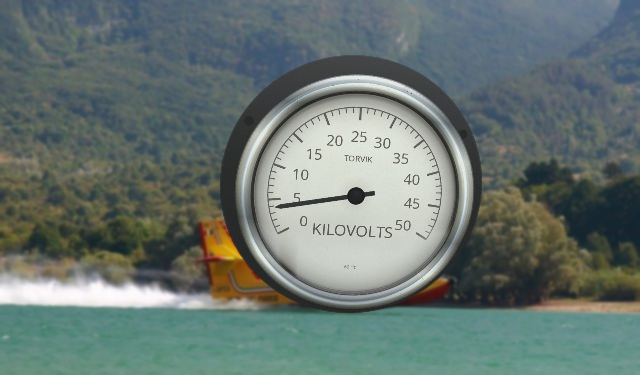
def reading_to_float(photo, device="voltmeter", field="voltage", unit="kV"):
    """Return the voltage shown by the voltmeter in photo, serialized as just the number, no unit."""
4
